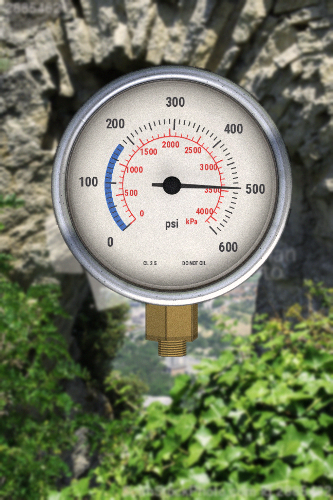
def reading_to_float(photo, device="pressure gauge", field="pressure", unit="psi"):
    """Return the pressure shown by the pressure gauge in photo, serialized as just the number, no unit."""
500
